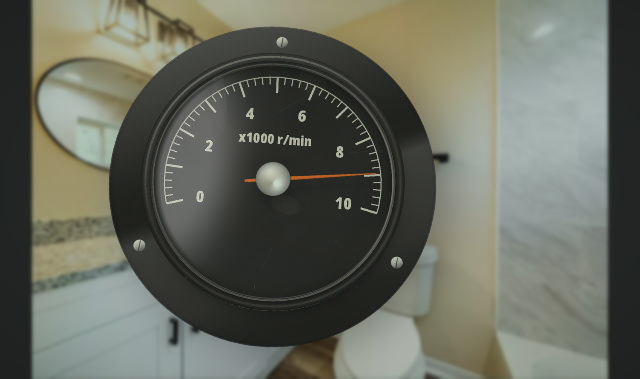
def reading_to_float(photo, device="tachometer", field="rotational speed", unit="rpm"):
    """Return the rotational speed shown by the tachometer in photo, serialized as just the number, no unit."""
9000
